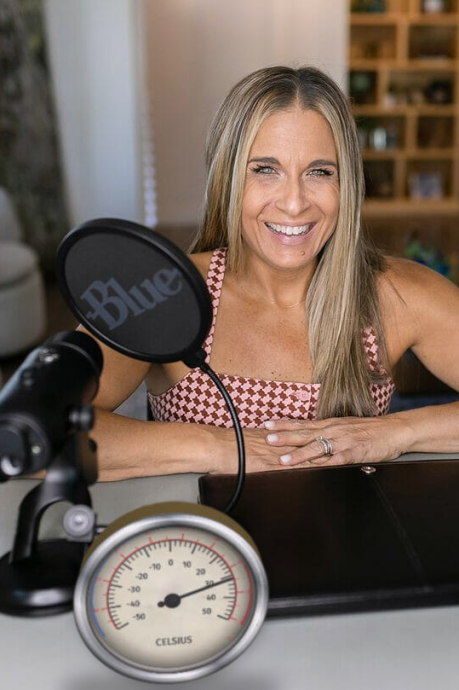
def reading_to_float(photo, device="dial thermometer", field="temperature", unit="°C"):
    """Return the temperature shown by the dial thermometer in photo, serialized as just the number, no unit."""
30
